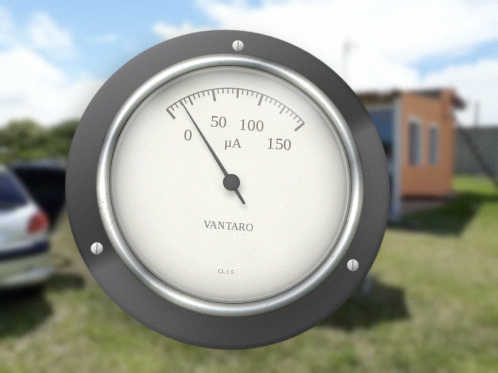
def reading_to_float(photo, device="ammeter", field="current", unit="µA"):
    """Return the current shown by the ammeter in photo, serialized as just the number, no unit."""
15
